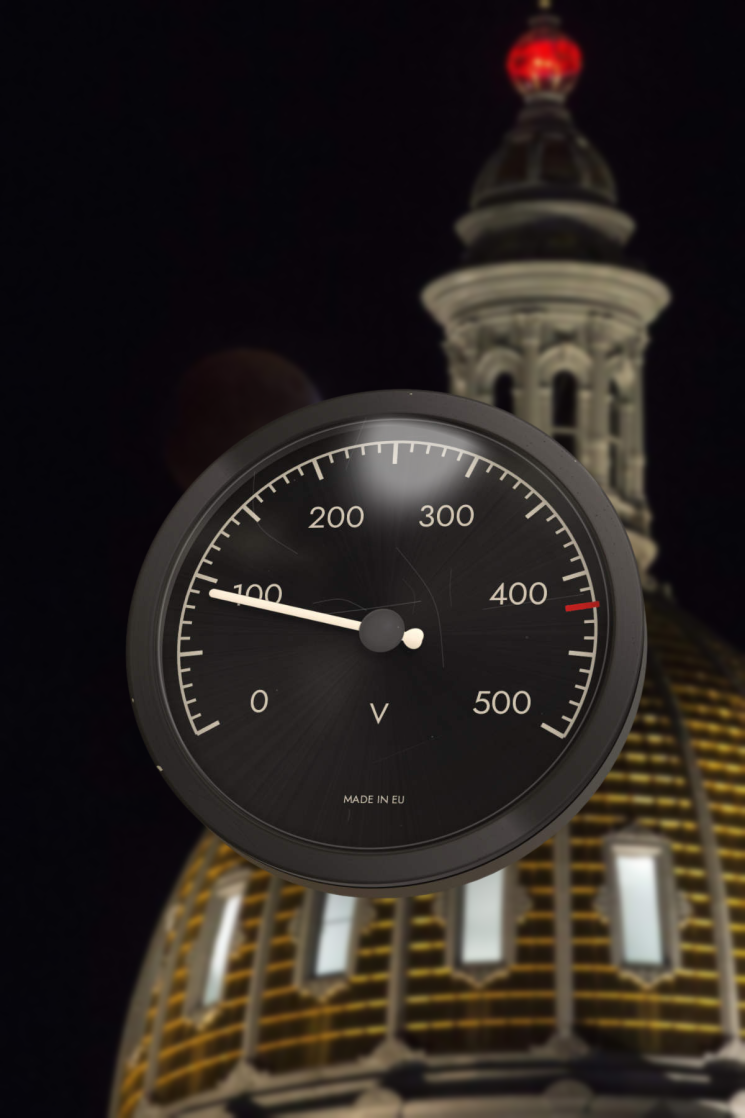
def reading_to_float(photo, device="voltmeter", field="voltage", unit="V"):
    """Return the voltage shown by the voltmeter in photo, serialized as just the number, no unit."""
90
